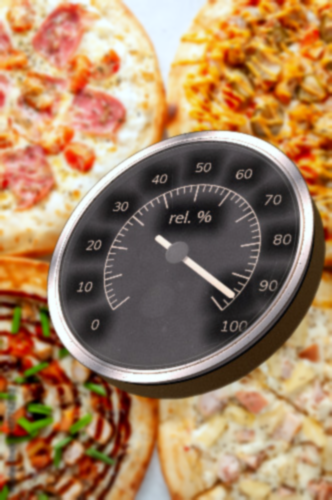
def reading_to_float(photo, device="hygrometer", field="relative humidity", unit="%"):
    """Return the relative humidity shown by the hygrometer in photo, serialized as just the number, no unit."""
96
